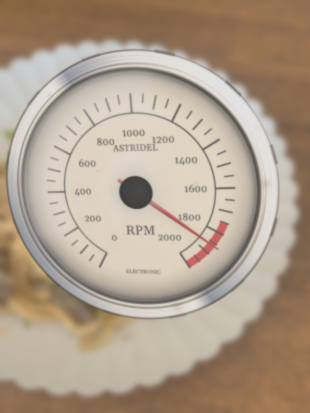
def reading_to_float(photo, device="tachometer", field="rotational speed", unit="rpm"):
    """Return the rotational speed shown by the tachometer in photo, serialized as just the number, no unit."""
1850
